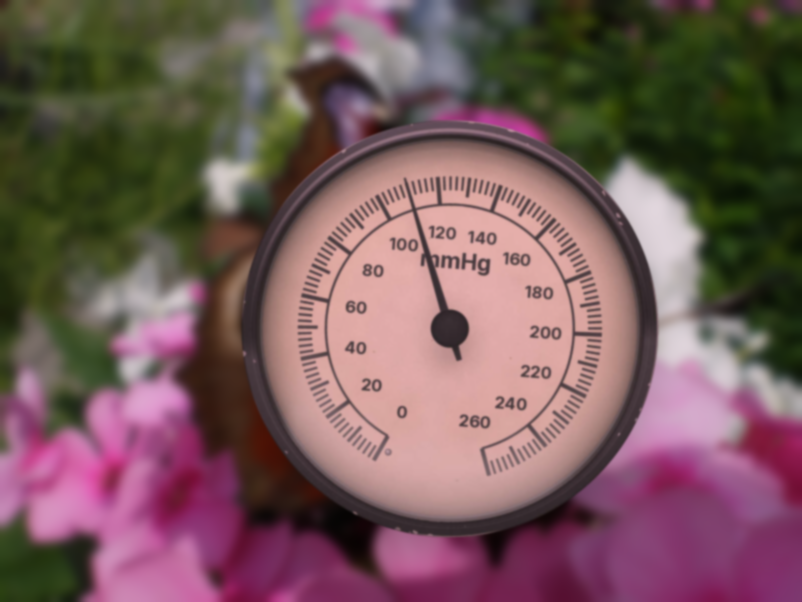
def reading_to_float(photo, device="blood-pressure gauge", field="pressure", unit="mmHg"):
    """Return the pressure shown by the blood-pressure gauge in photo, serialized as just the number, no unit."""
110
